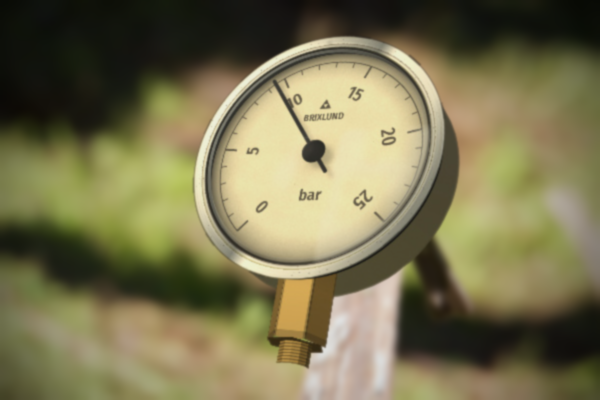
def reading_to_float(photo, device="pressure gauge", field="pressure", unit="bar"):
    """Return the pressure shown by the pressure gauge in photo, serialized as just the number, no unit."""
9.5
